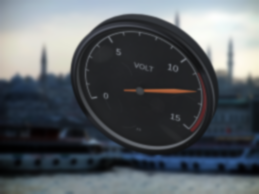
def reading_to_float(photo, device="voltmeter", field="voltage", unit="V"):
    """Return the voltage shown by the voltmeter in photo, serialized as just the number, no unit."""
12
